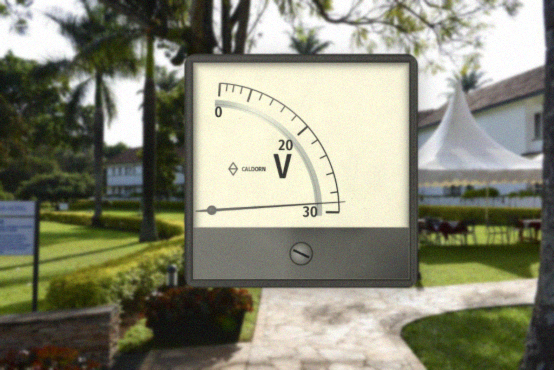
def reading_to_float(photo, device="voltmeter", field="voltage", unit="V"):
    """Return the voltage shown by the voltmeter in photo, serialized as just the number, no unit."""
29
